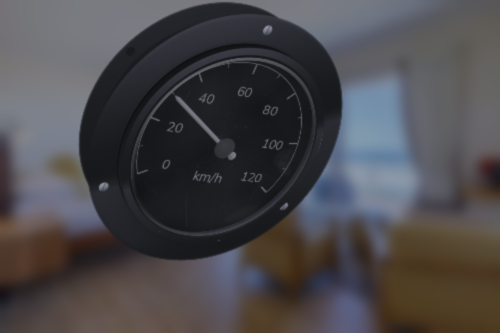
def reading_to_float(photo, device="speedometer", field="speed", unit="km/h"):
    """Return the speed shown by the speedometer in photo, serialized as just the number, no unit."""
30
